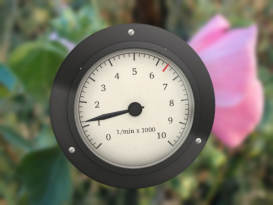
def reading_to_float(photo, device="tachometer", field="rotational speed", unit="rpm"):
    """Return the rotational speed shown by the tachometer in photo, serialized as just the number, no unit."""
1200
